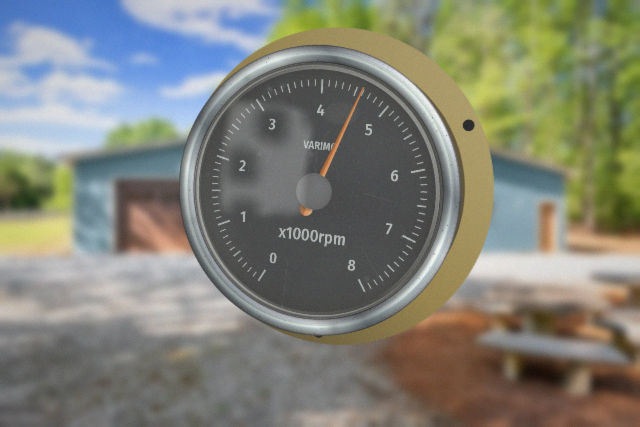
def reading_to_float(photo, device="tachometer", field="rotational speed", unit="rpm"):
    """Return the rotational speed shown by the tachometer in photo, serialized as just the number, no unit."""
4600
